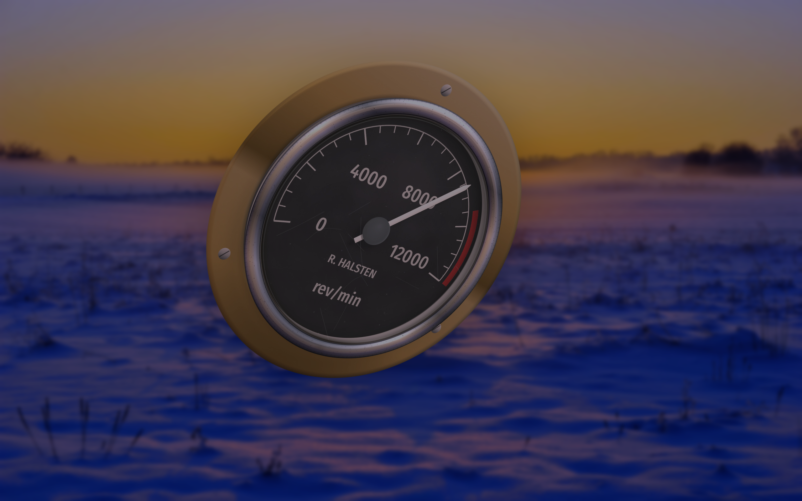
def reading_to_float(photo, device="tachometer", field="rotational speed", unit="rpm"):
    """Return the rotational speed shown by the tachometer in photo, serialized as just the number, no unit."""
8500
